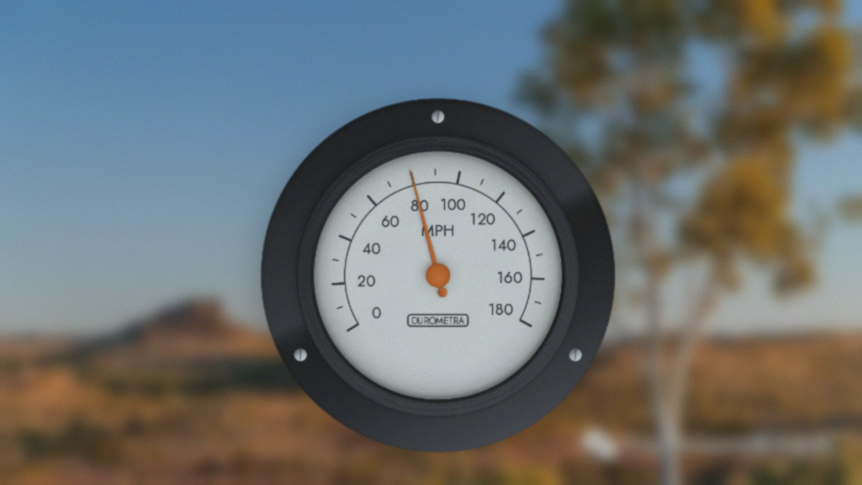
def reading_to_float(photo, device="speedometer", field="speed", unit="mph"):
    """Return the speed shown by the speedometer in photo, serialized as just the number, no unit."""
80
